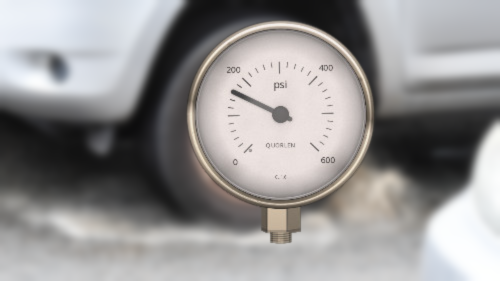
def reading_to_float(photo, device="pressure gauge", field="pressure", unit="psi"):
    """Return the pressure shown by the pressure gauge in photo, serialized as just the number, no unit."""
160
